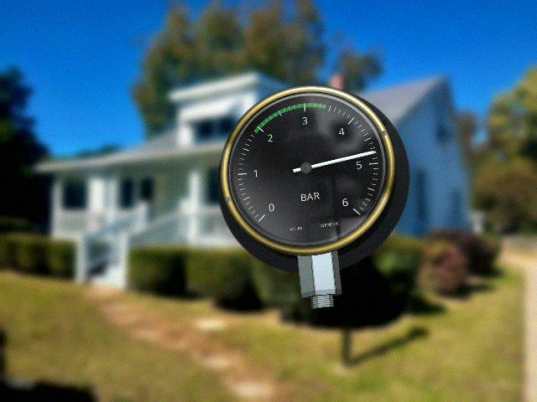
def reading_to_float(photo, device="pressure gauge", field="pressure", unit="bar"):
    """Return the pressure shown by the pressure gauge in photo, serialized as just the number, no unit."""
4.8
